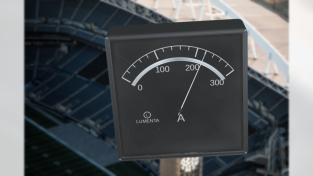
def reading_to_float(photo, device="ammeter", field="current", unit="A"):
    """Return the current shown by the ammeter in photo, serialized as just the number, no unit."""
220
